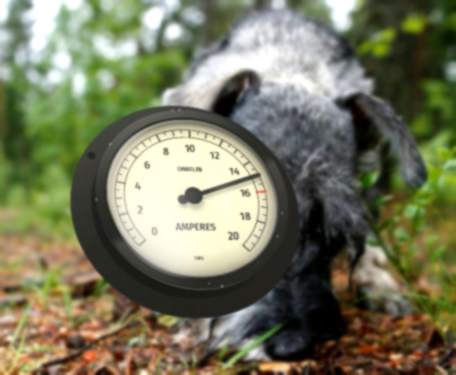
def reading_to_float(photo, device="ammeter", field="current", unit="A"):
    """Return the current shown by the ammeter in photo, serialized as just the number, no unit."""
15
